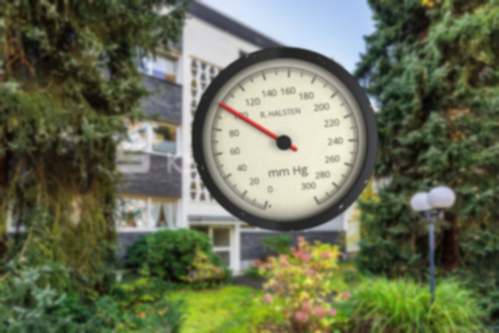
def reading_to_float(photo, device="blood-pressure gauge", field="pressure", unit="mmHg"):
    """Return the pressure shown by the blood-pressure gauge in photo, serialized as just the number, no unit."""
100
